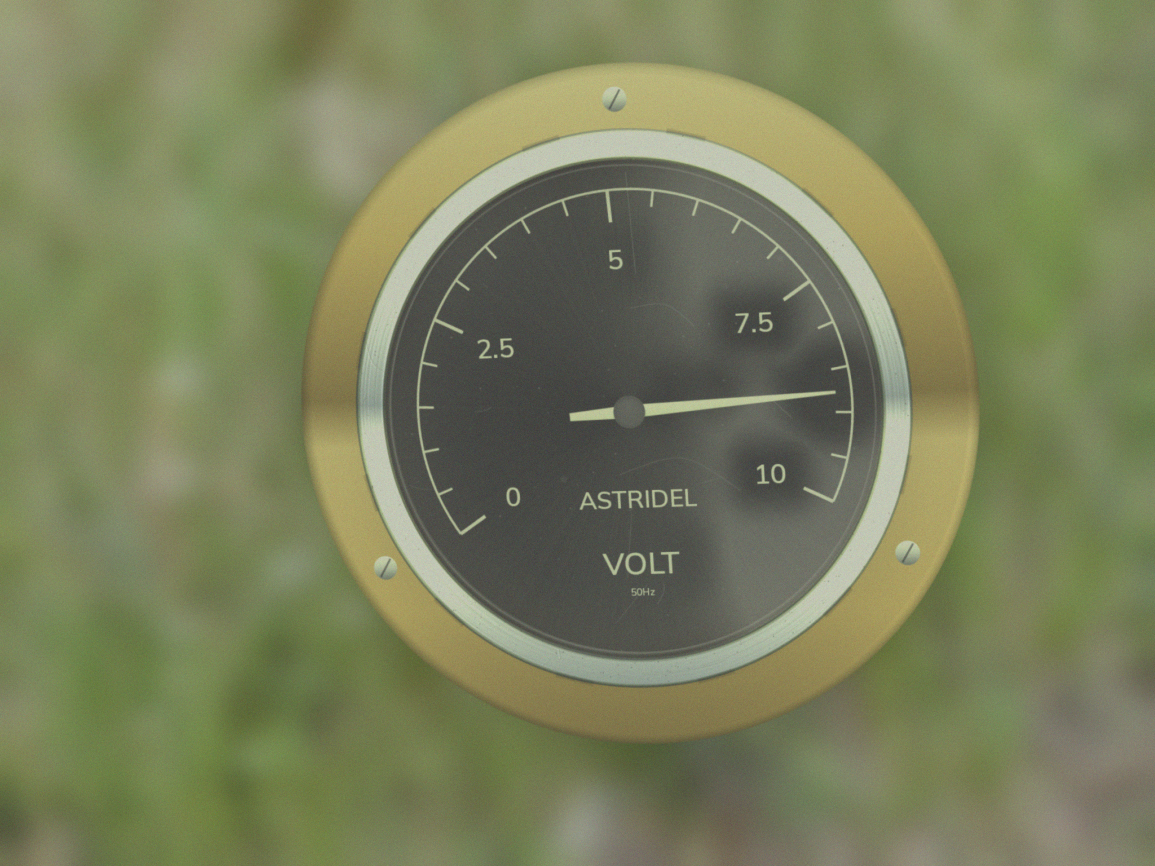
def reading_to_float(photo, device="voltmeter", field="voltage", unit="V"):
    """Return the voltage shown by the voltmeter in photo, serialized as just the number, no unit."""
8.75
